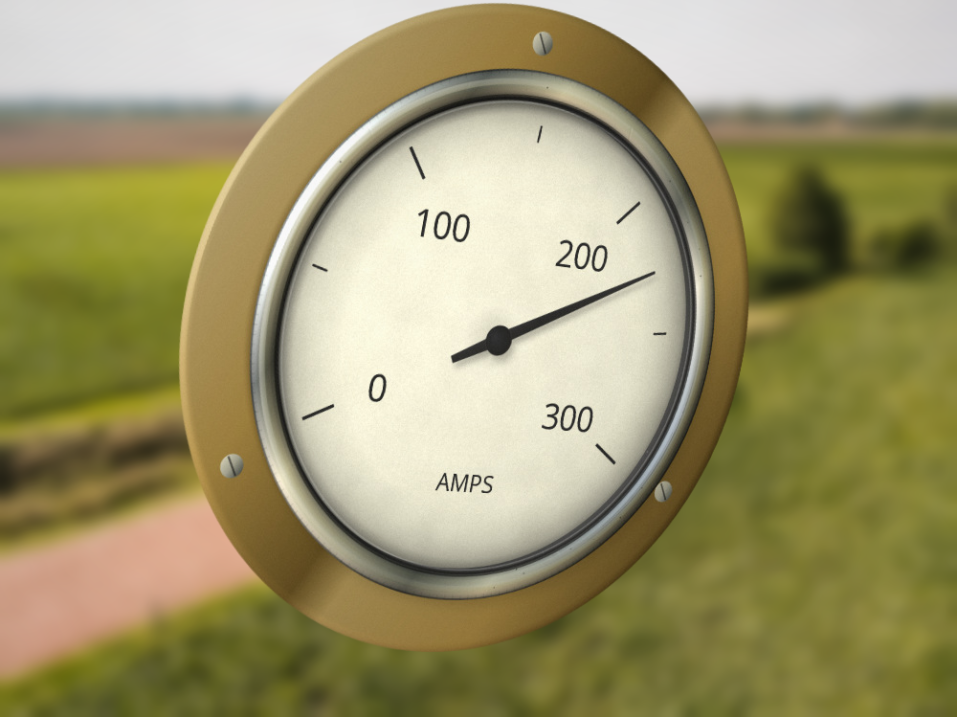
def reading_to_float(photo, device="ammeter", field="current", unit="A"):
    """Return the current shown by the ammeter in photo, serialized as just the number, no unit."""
225
